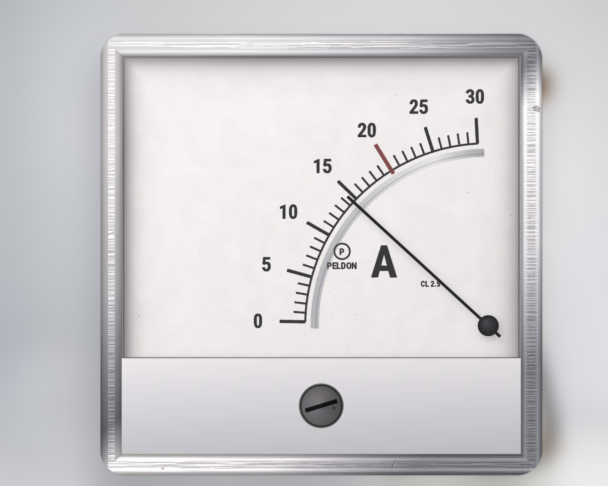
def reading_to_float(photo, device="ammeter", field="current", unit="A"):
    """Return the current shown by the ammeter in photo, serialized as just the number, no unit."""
14.5
